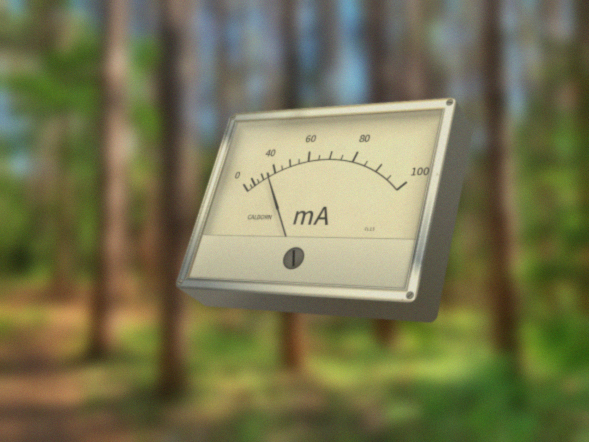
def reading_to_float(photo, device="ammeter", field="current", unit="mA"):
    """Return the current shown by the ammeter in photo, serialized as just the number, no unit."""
35
